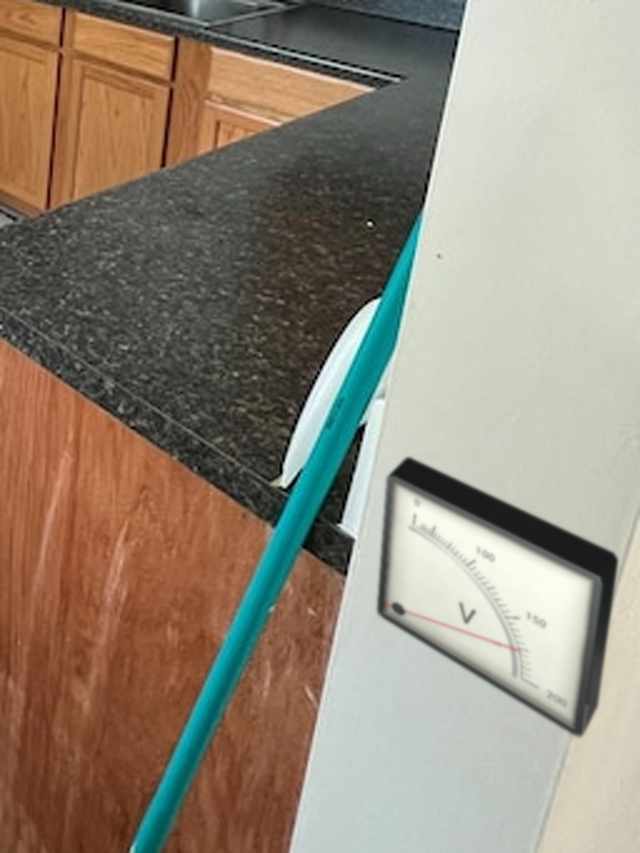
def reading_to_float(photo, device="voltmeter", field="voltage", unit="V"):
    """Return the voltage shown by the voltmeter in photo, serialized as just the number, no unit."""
175
